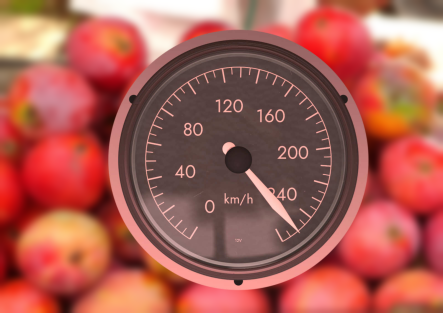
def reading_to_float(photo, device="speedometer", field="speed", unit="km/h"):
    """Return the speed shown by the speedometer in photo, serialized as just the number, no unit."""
250
